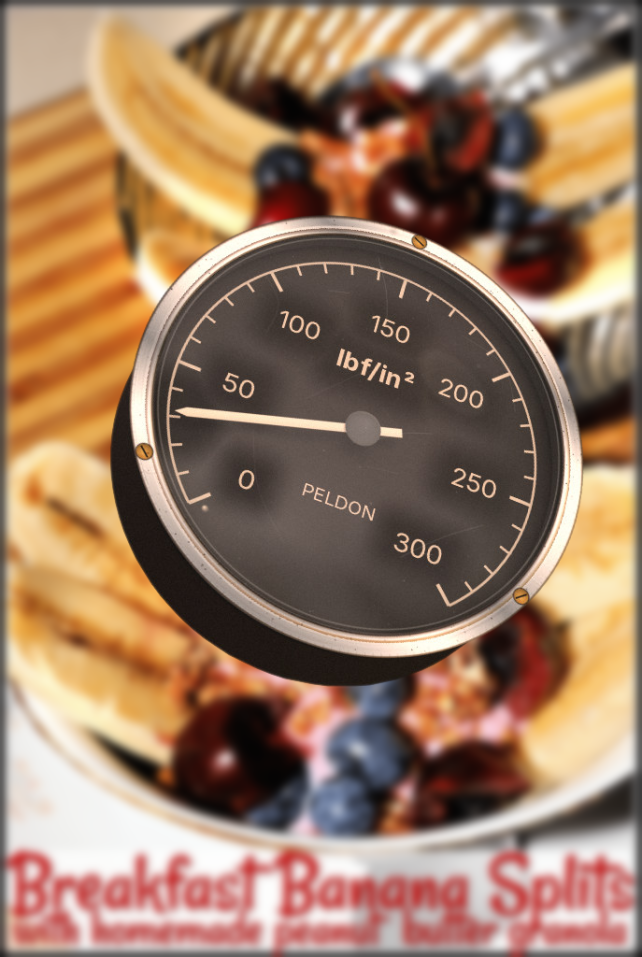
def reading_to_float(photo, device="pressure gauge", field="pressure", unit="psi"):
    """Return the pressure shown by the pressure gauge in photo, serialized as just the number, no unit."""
30
